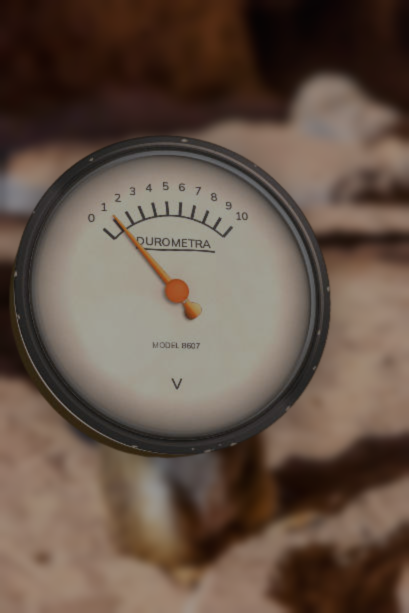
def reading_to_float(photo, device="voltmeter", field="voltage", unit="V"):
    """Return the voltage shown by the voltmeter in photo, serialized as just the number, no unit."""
1
